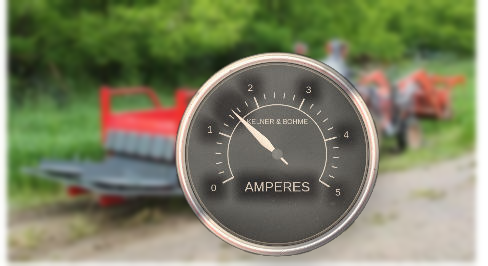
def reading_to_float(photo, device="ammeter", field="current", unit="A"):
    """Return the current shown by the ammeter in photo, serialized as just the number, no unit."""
1.5
